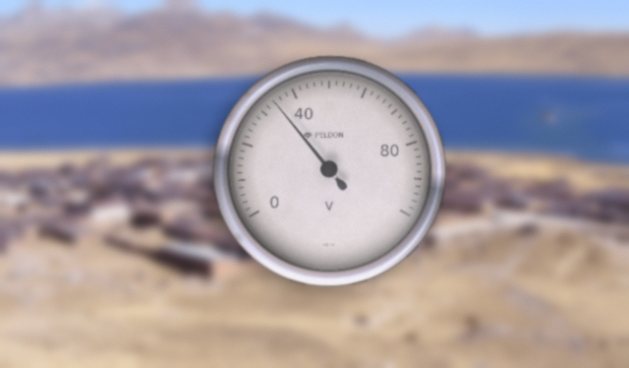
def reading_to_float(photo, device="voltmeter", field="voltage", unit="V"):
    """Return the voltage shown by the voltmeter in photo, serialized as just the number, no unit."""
34
